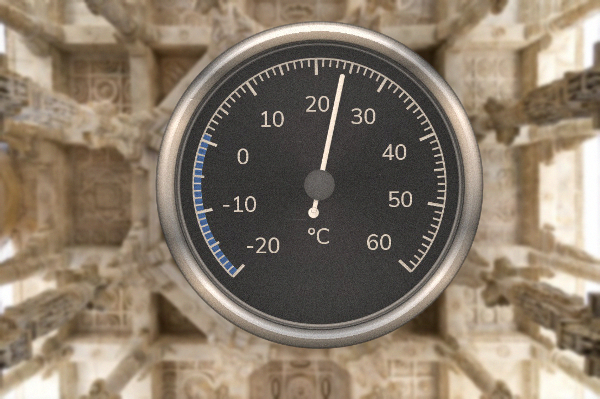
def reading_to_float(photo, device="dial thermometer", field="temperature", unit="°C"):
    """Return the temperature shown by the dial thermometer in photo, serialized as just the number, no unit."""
24
